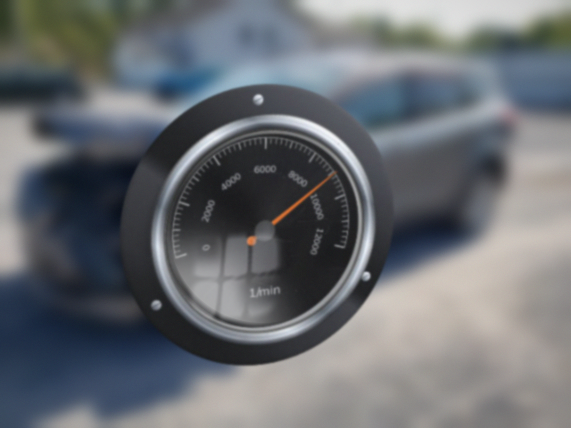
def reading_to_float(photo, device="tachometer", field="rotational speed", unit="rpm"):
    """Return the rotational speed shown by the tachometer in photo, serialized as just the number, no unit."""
9000
